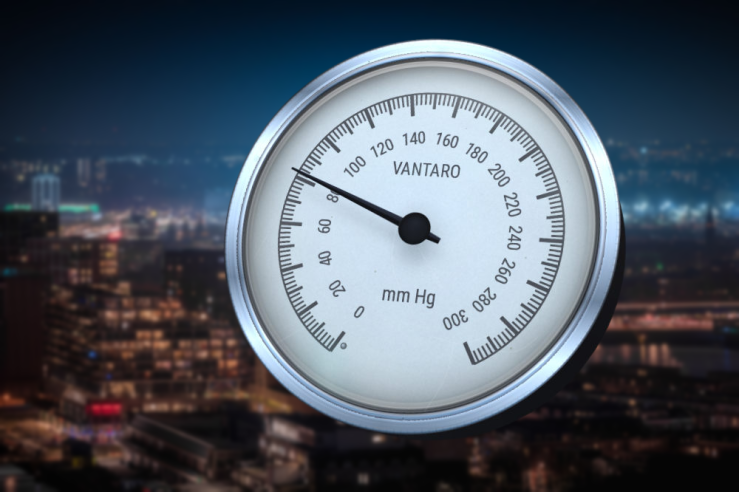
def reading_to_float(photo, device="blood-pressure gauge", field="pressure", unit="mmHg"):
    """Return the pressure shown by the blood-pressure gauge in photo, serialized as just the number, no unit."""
82
